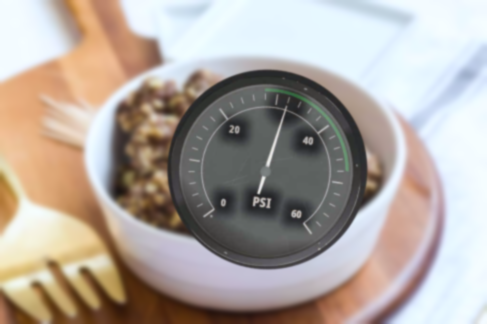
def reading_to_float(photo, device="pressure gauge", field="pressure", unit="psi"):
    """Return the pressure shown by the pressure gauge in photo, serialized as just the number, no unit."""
32
